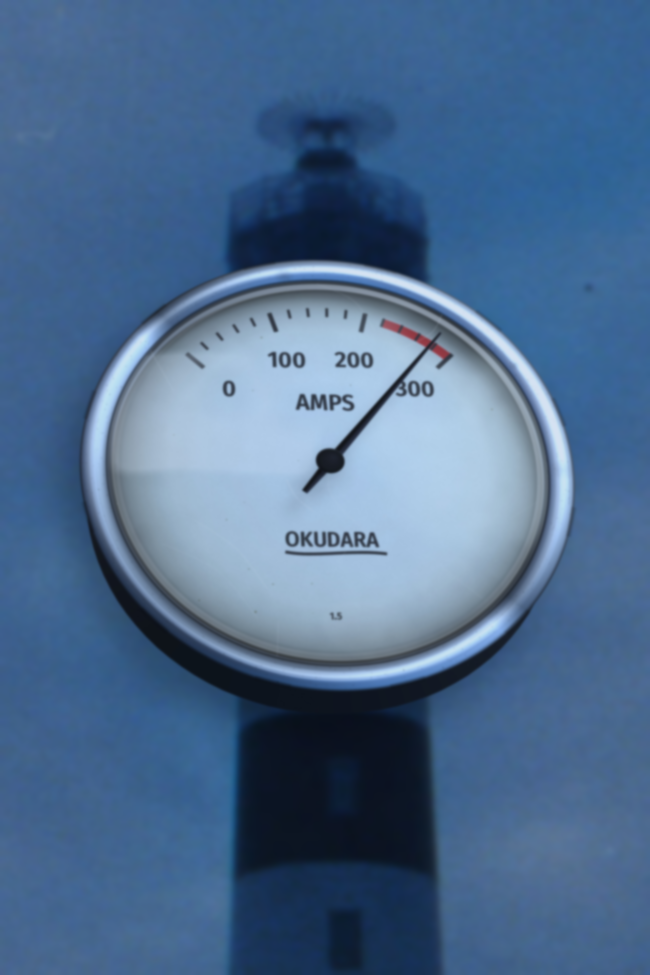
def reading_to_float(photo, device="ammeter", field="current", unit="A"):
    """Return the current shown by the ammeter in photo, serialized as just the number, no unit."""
280
